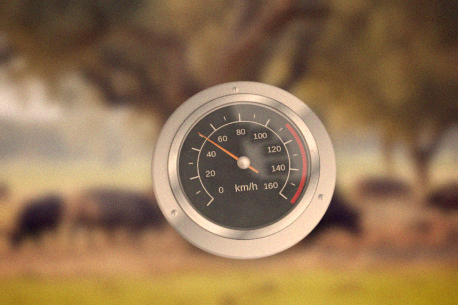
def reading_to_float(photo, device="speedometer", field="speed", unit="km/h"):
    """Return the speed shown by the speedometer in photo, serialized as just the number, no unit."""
50
